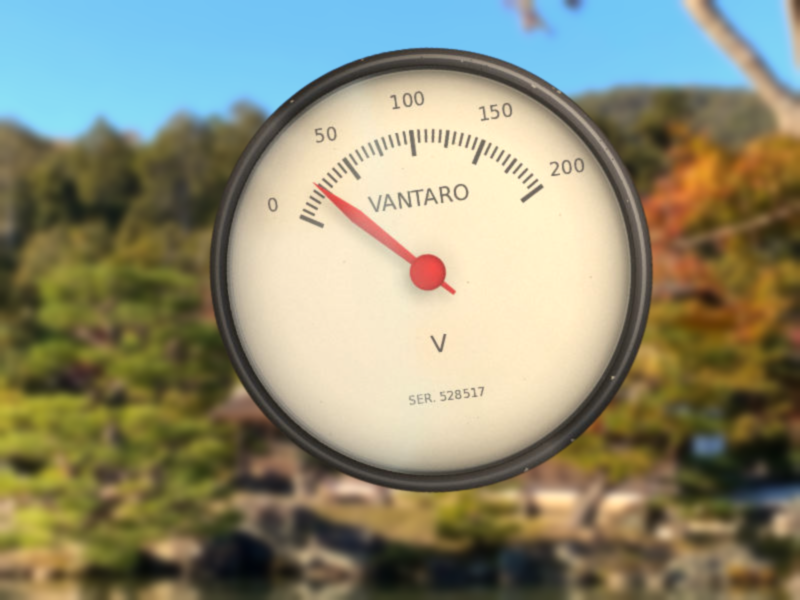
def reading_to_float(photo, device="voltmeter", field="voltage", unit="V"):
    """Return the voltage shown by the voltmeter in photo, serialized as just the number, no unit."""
25
